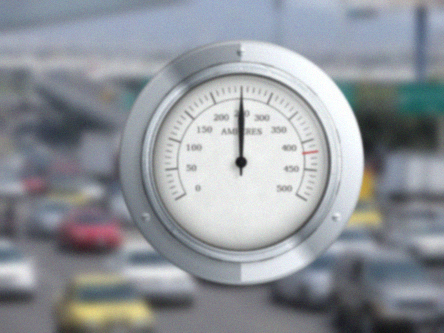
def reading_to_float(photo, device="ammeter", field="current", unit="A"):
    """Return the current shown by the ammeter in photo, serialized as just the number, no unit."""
250
